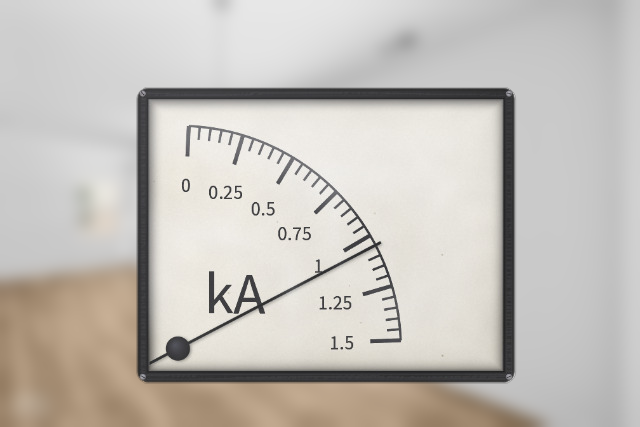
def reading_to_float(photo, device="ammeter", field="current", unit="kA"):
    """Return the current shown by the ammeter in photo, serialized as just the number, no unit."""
1.05
